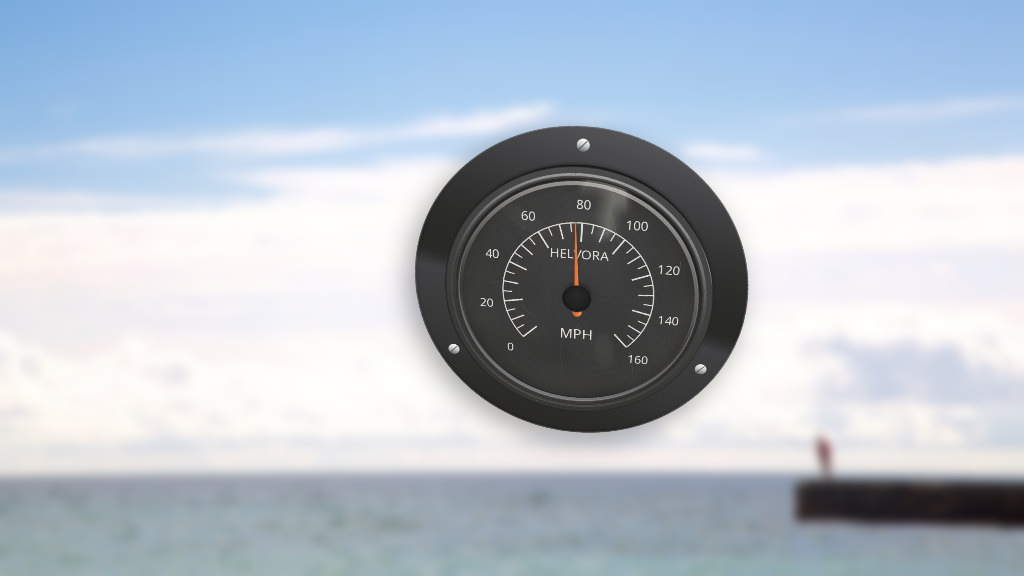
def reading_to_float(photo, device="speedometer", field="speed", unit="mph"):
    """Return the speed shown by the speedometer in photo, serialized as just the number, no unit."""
77.5
